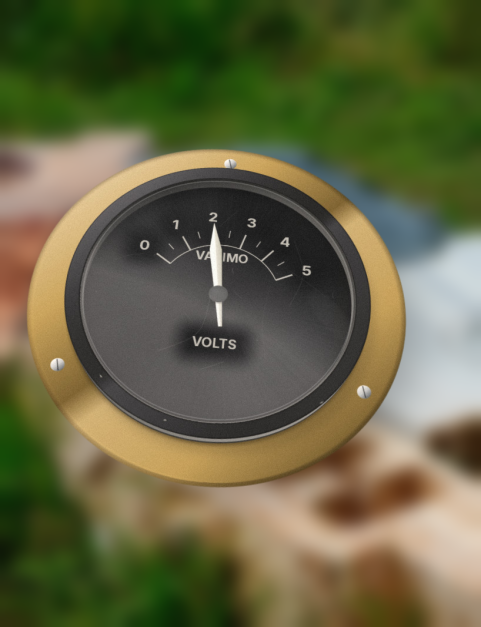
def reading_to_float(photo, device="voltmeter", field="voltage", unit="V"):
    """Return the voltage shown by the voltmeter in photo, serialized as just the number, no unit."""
2
